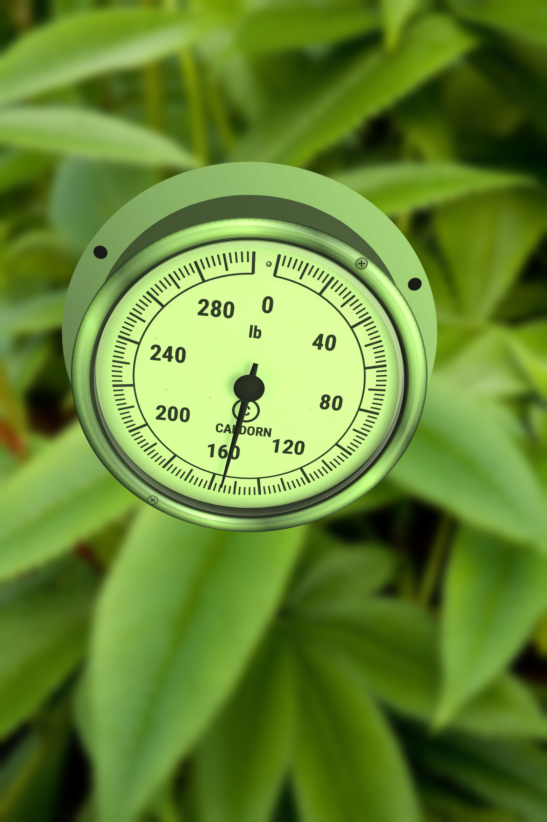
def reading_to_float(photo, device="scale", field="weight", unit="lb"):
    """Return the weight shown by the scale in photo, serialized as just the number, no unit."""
156
